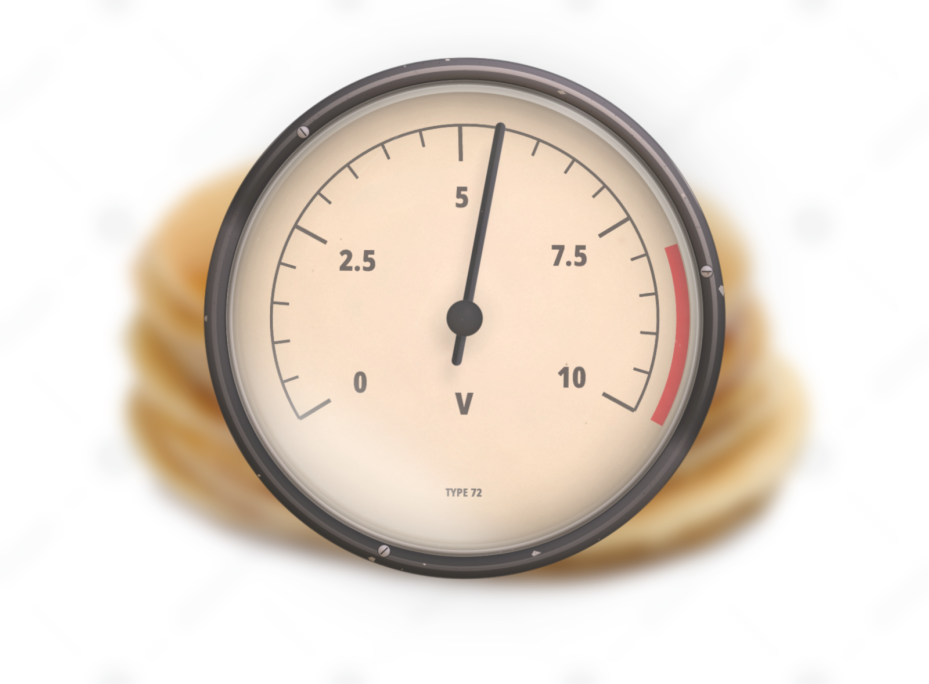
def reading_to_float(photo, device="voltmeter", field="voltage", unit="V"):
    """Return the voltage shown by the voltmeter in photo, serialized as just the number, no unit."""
5.5
